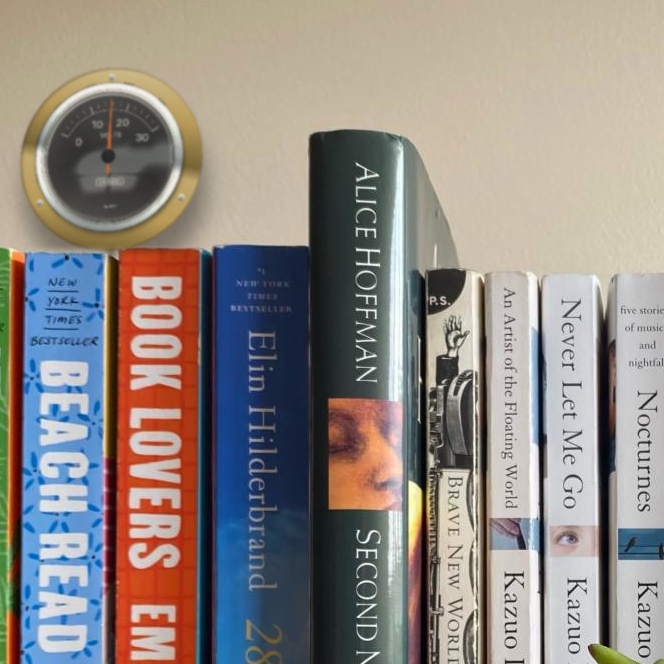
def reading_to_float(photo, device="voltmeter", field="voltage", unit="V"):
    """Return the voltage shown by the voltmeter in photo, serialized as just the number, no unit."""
16
